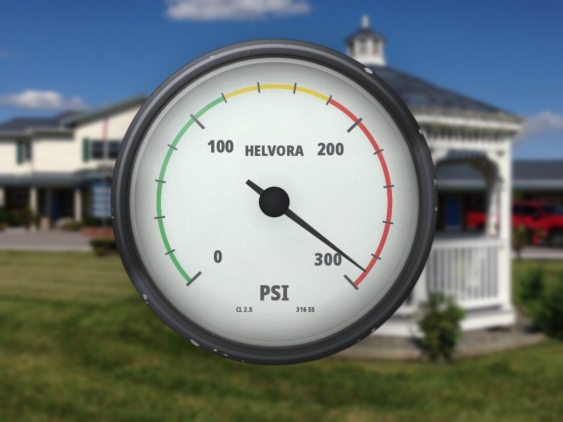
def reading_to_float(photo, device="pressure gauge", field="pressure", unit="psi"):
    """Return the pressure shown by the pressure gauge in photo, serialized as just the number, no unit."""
290
